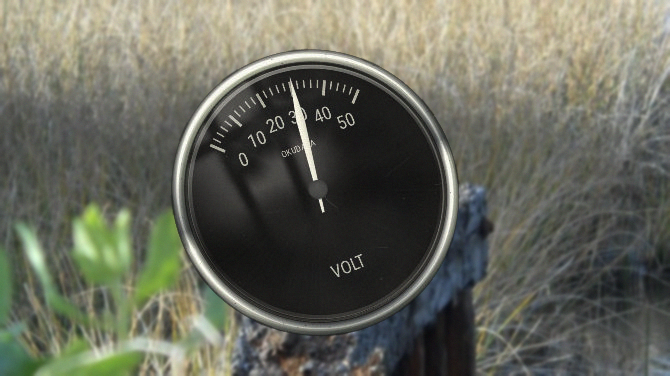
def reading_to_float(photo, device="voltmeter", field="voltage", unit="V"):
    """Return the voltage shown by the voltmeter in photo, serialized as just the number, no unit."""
30
